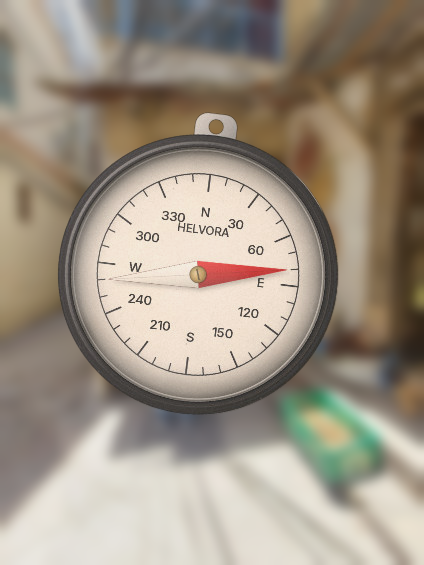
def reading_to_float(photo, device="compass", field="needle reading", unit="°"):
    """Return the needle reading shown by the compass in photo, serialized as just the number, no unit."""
80
